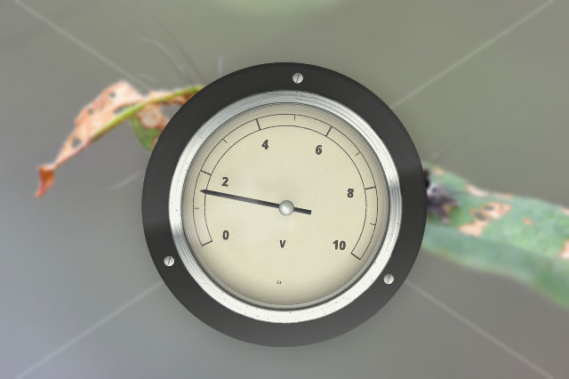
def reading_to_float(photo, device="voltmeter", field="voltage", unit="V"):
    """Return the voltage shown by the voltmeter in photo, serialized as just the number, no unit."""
1.5
